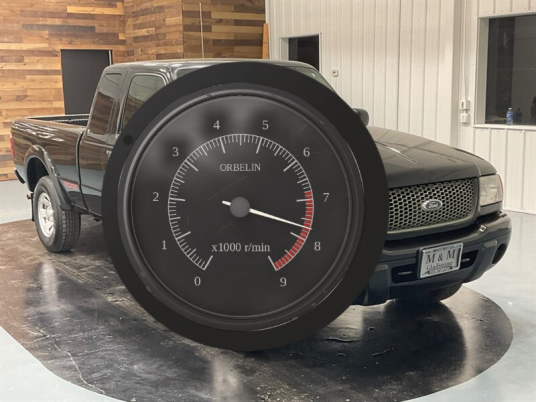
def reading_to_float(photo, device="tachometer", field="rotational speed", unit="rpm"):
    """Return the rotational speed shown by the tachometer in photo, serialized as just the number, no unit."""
7700
